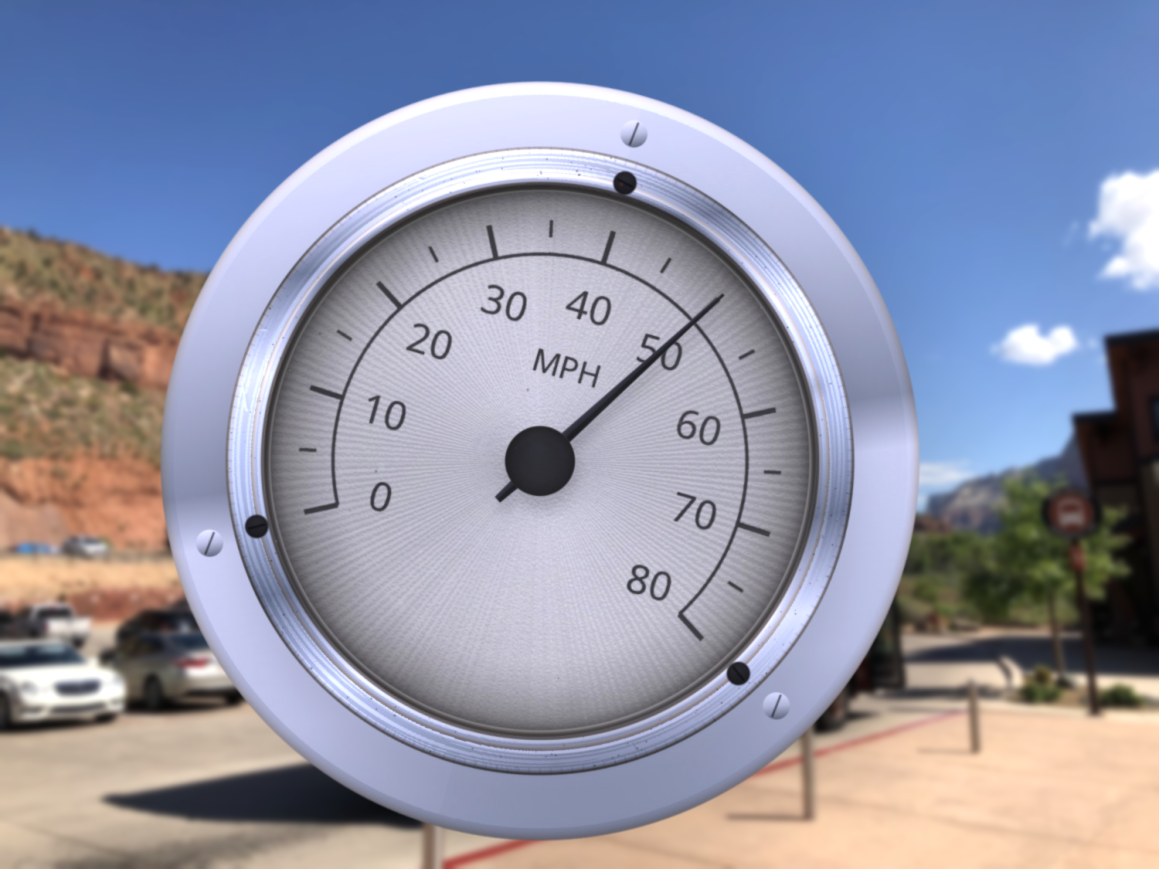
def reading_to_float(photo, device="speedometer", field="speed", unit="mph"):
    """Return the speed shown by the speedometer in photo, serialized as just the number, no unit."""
50
